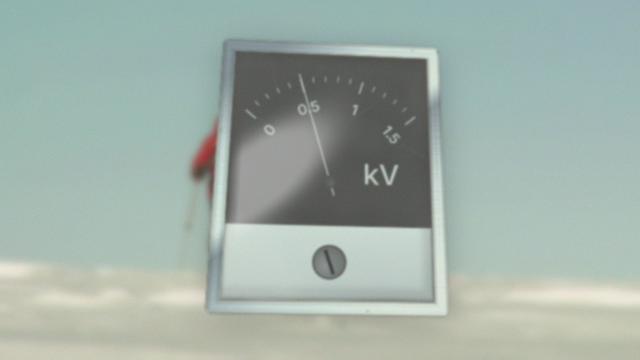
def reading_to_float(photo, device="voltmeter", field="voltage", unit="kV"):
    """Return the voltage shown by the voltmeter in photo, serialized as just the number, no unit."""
0.5
